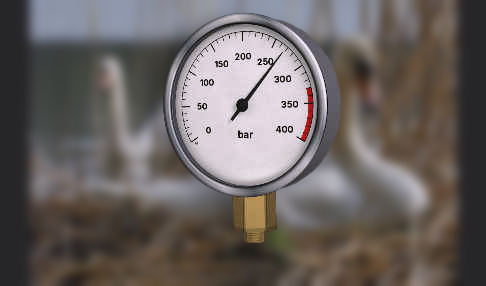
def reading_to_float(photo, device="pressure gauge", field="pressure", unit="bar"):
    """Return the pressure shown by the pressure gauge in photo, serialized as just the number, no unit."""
270
